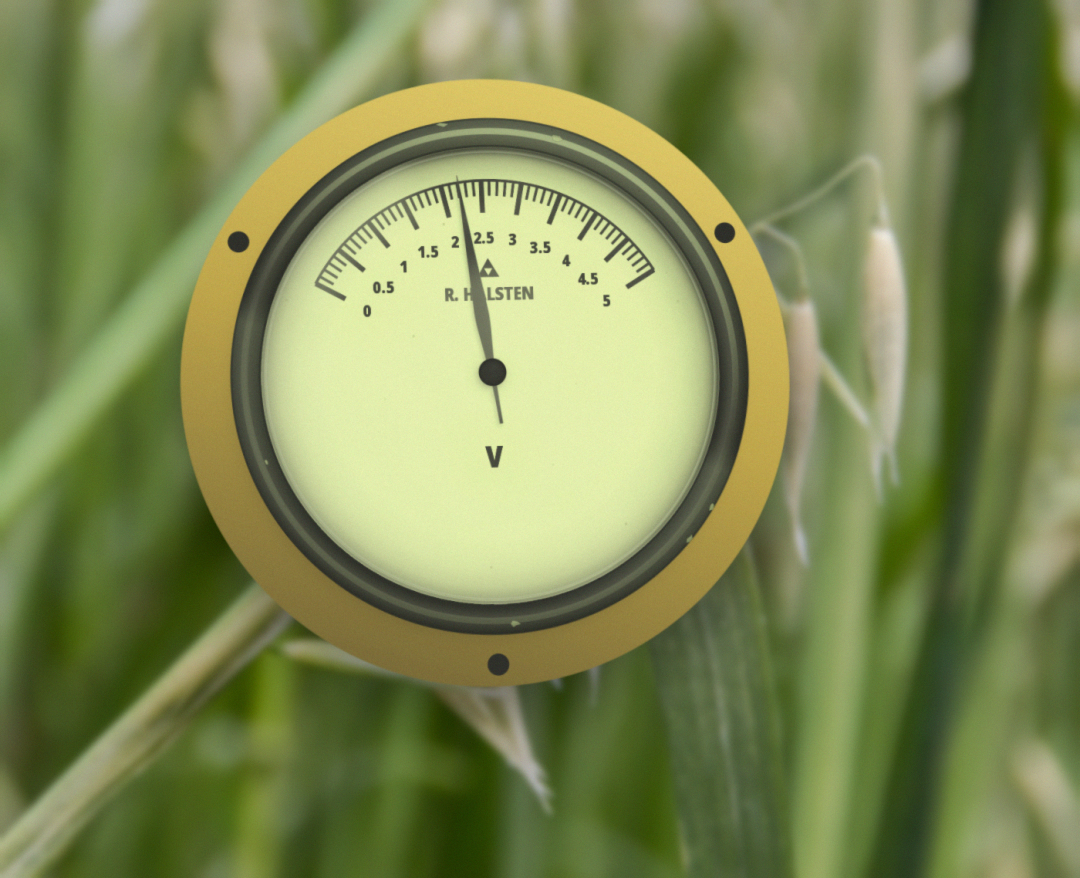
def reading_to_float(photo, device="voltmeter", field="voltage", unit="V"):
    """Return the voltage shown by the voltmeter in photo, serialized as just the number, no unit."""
2.2
